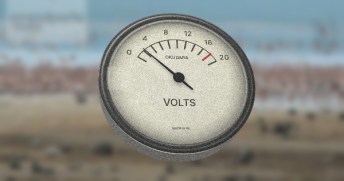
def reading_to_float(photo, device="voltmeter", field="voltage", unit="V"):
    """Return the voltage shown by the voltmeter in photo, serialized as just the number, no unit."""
2
